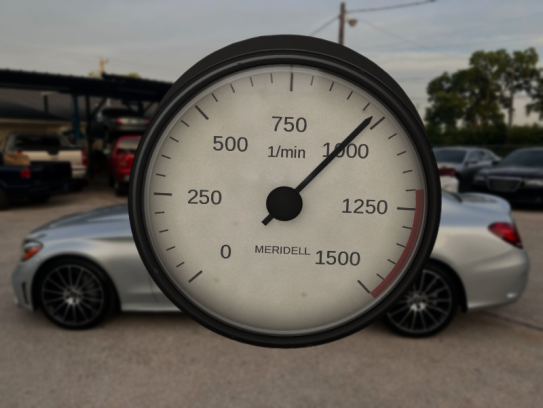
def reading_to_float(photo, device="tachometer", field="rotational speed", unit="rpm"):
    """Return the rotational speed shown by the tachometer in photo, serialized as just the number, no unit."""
975
